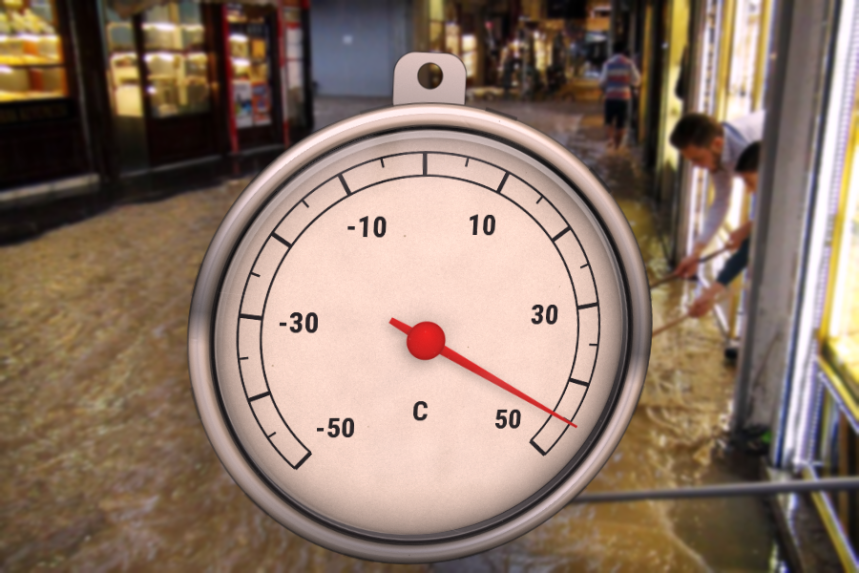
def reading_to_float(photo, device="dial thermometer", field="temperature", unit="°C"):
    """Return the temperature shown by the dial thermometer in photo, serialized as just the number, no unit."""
45
